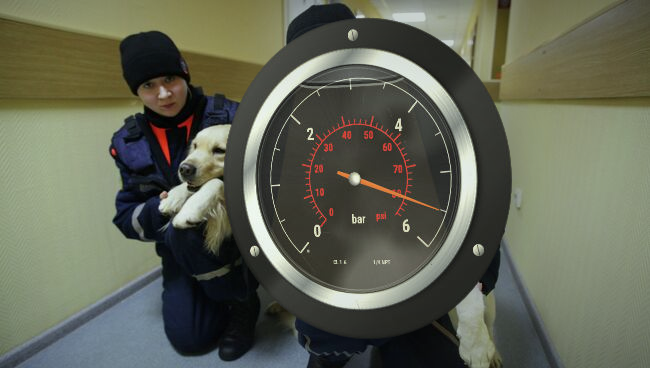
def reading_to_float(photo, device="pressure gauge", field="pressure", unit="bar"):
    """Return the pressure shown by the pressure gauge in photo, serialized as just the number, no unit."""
5.5
